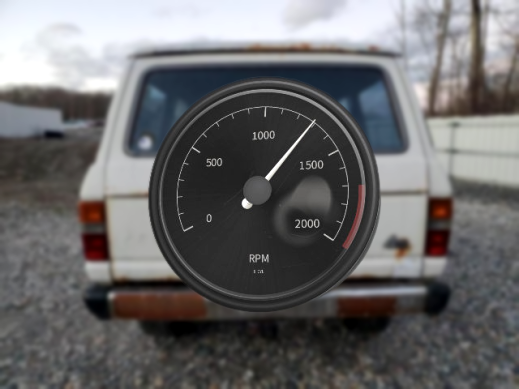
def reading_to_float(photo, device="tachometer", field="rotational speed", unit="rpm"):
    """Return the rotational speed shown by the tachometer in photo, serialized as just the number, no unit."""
1300
